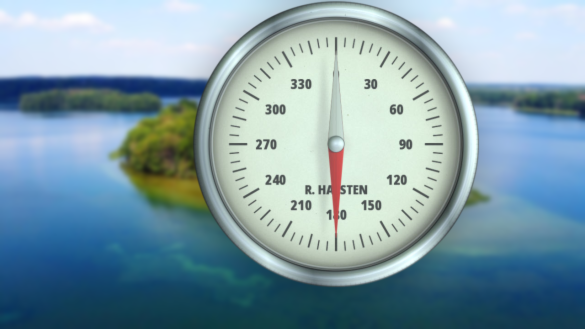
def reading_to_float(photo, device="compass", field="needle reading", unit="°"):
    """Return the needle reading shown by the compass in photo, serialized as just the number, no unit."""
180
